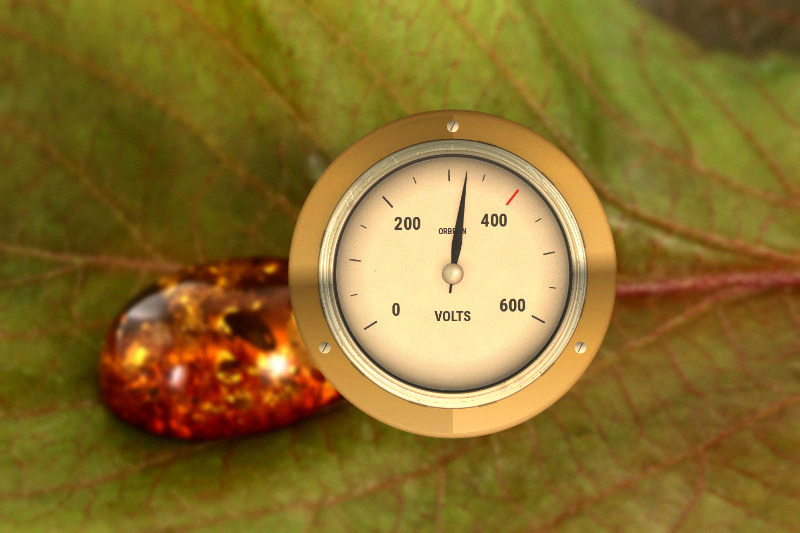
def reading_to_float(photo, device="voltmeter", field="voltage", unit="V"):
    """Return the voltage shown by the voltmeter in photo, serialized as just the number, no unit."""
325
